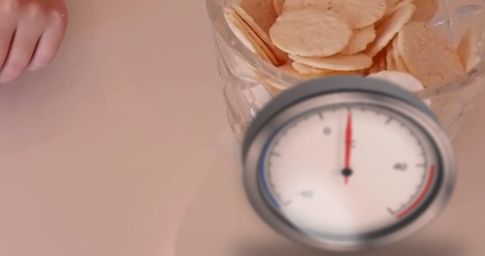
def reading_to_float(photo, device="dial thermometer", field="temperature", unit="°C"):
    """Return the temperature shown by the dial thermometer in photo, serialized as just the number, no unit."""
8
